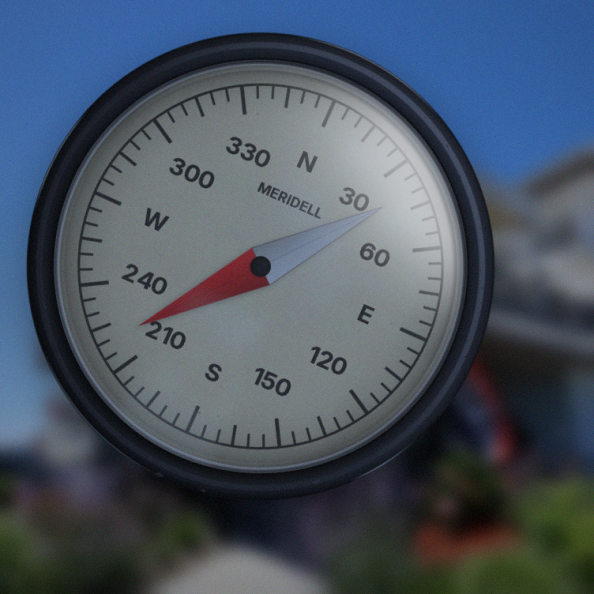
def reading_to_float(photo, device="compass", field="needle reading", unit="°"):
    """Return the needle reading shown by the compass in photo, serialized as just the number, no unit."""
220
